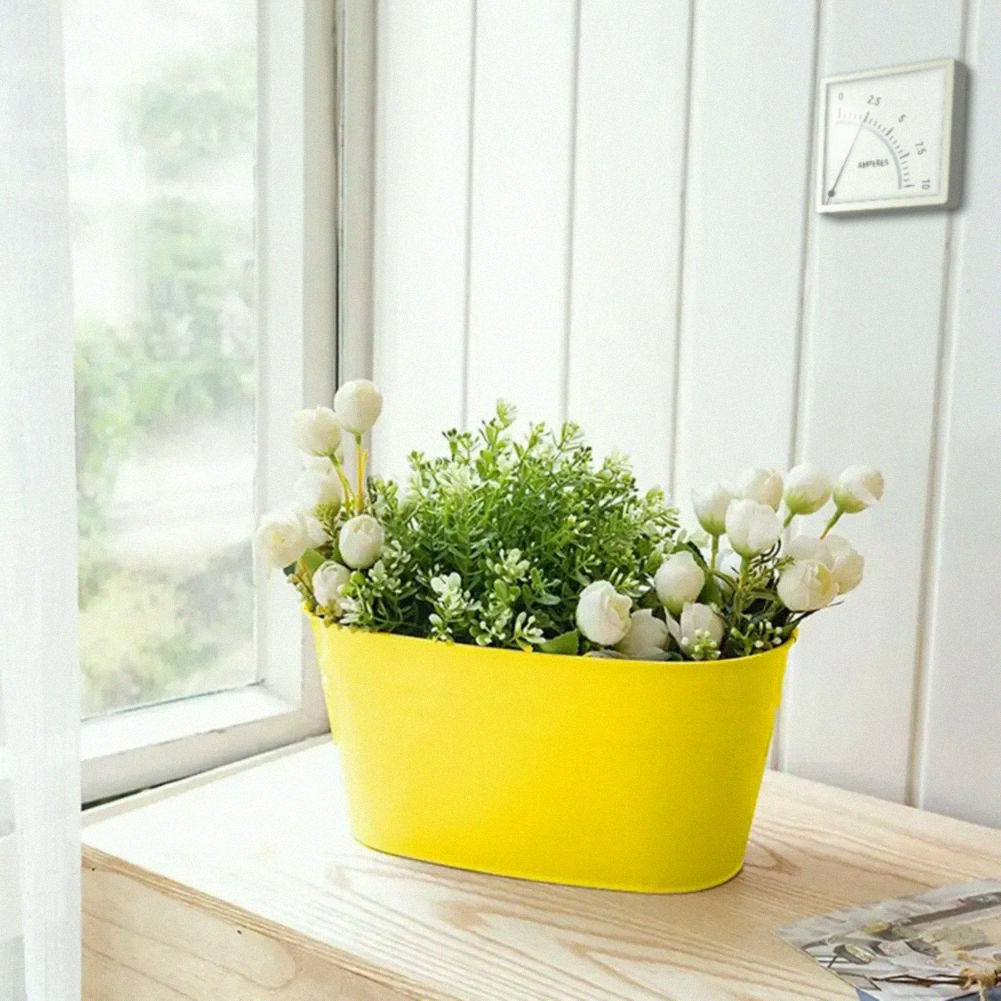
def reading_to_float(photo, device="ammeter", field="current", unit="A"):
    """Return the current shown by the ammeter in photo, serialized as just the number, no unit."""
2.5
